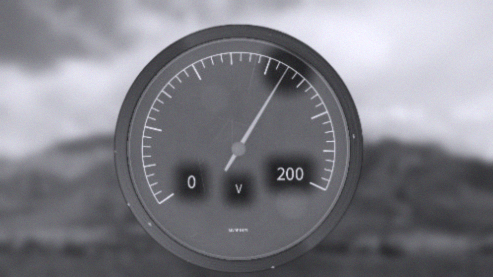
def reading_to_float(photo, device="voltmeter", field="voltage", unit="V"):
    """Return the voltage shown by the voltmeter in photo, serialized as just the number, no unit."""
130
